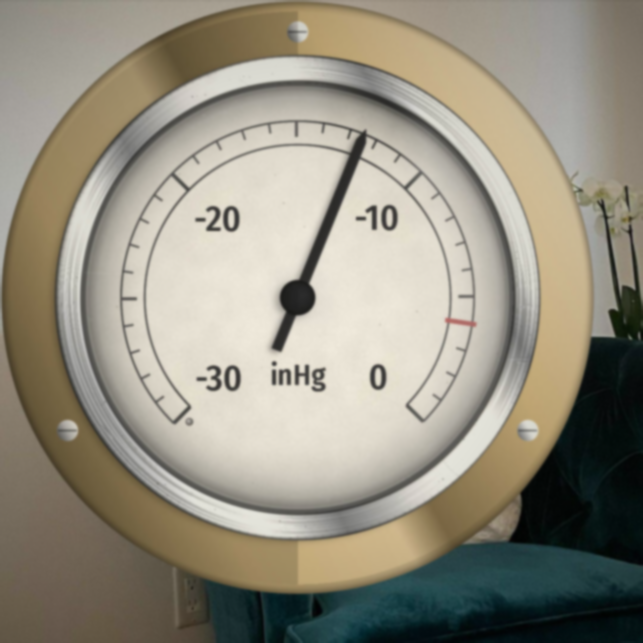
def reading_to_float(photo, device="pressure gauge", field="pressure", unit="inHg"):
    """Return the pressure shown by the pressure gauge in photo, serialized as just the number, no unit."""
-12.5
